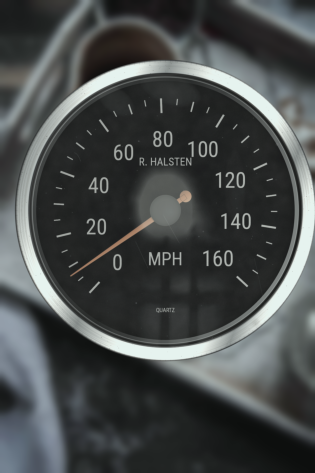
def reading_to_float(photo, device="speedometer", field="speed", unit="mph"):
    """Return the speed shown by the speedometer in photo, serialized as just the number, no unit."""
7.5
